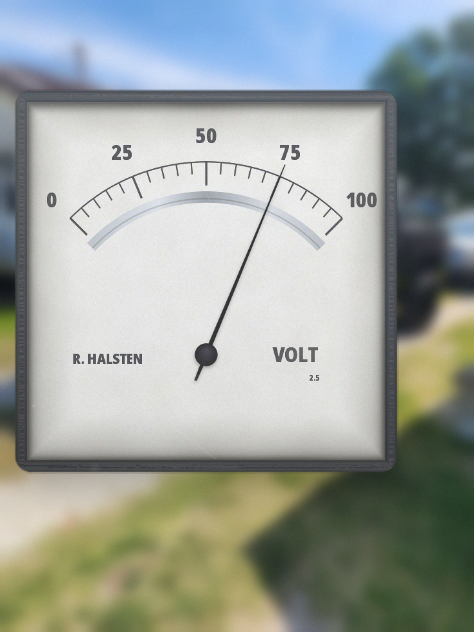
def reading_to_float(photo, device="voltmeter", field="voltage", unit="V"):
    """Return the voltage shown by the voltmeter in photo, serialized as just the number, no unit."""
75
